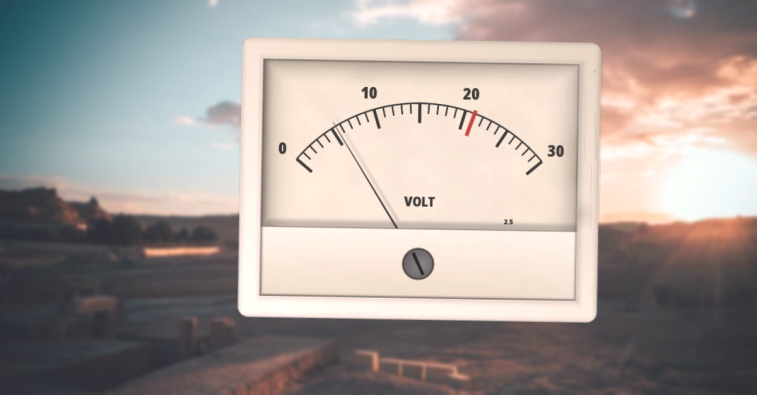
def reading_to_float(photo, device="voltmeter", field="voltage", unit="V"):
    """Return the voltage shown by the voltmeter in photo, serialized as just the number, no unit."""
5.5
